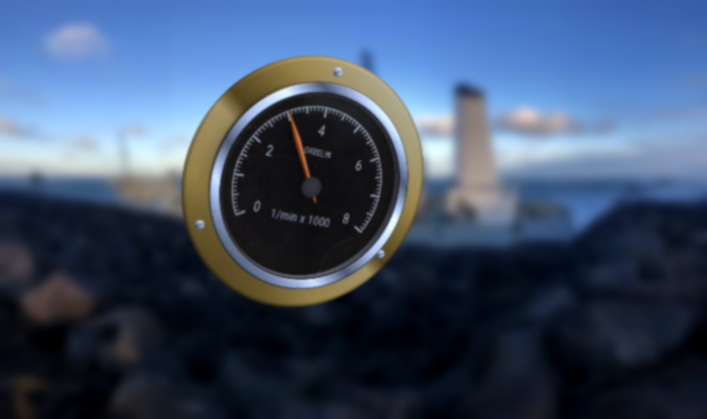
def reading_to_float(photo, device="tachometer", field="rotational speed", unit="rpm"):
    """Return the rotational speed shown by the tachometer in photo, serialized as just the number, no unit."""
3000
